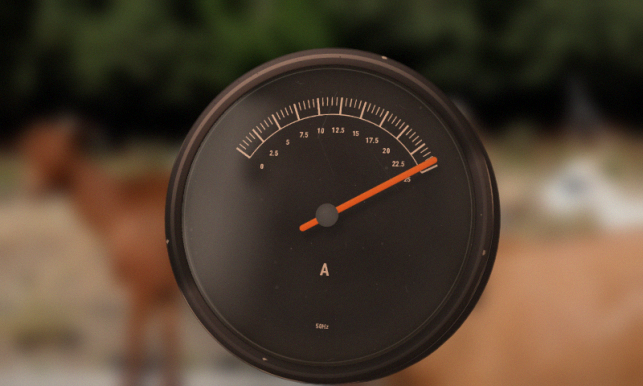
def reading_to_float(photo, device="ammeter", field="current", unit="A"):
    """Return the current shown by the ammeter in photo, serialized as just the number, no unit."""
24.5
